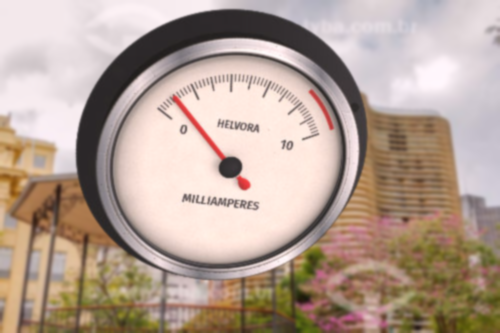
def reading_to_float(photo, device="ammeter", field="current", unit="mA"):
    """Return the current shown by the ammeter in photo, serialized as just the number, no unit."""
1
